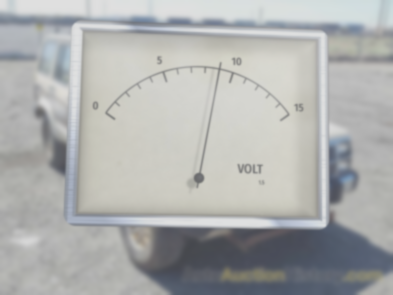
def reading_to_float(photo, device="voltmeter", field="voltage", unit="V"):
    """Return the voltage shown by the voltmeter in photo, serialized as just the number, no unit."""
9
